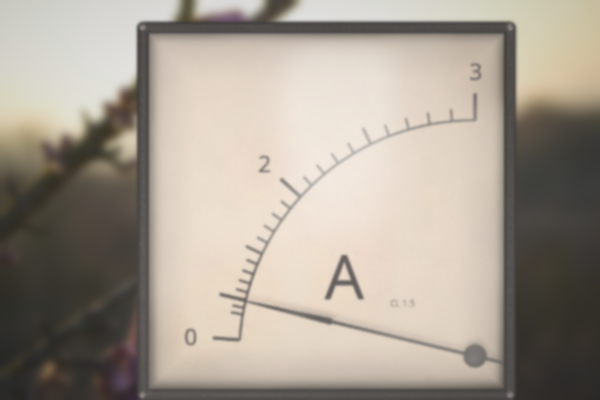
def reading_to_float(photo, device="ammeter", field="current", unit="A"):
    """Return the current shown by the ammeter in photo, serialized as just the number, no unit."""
1
